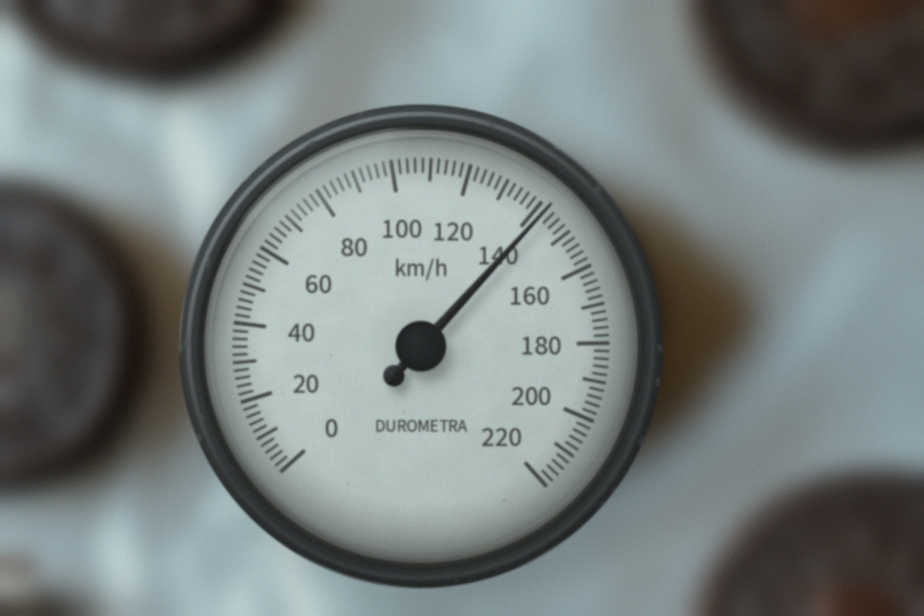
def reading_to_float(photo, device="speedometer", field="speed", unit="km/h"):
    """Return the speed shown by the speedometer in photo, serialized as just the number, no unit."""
142
